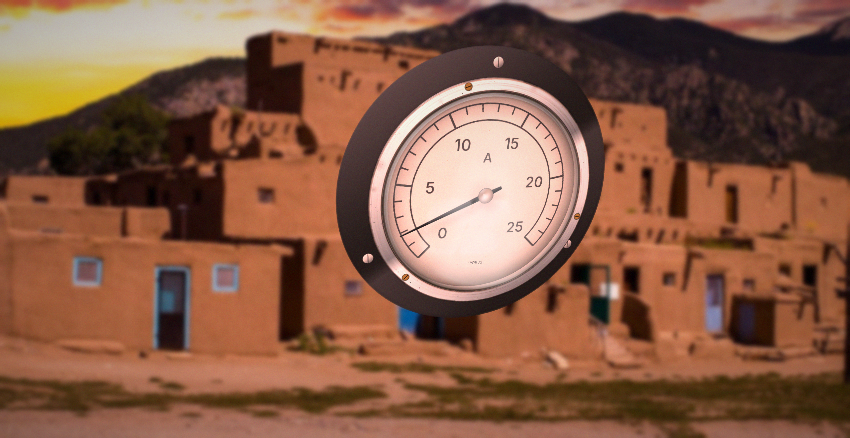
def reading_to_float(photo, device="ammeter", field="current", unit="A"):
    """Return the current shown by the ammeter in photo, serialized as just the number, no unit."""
2
